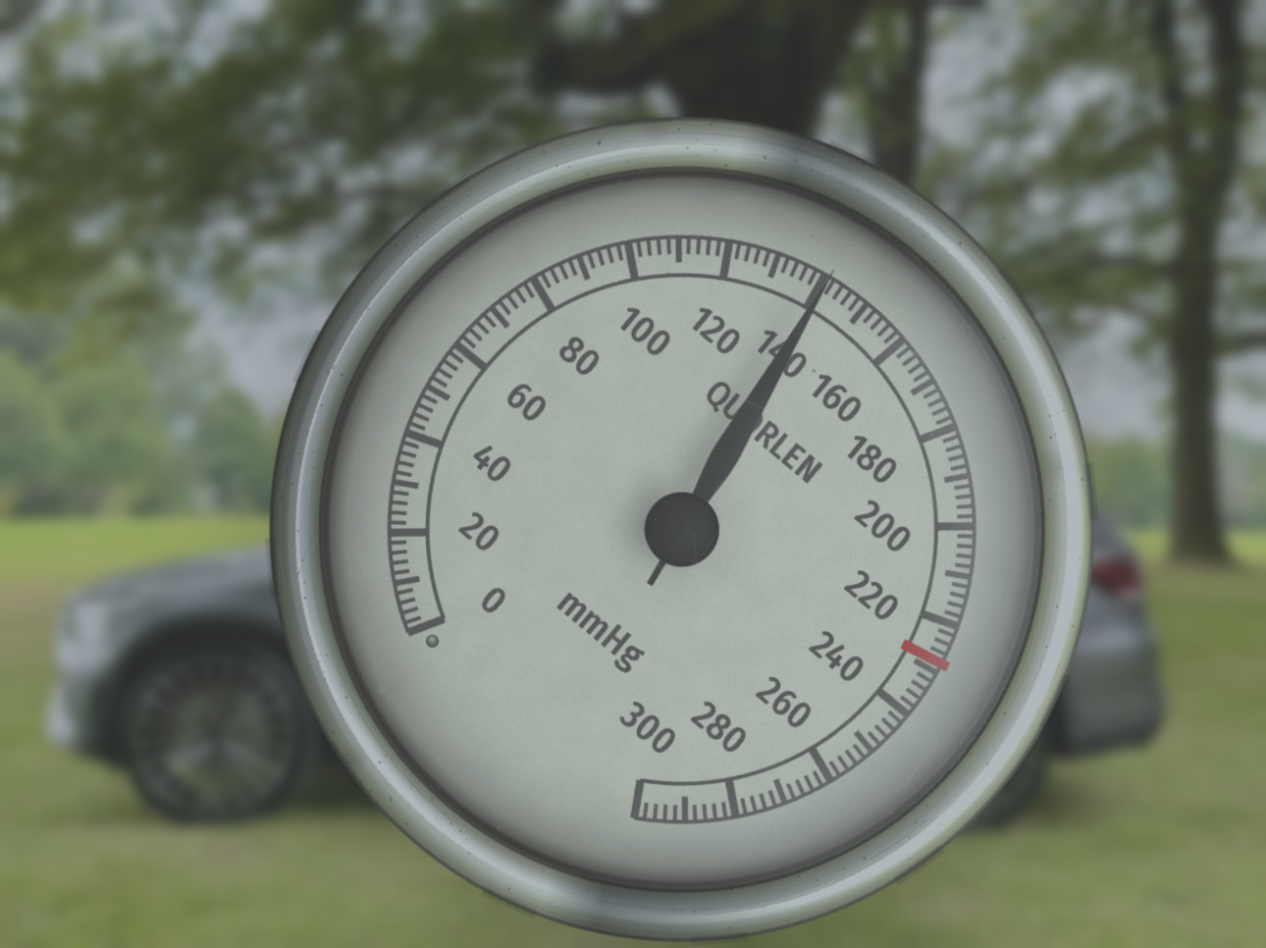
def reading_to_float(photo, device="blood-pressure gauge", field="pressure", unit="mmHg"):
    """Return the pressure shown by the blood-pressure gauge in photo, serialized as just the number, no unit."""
141
